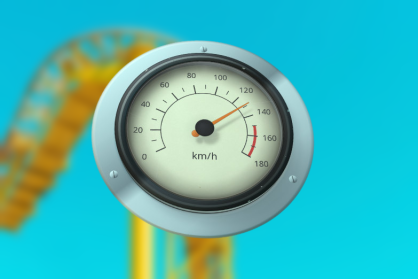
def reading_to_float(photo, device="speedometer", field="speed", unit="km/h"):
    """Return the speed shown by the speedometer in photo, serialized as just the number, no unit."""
130
